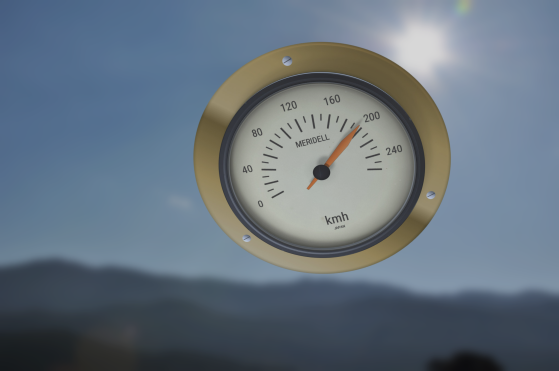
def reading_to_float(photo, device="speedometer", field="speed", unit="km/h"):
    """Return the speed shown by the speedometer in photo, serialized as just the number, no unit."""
195
